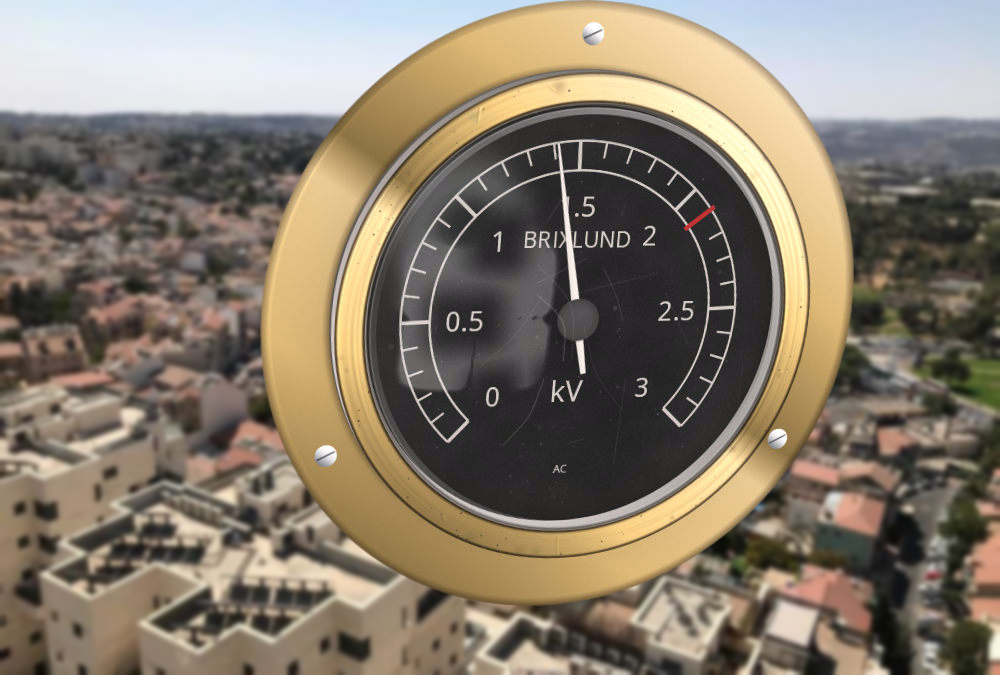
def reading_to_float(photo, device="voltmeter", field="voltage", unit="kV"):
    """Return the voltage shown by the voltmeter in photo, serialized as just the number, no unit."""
1.4
